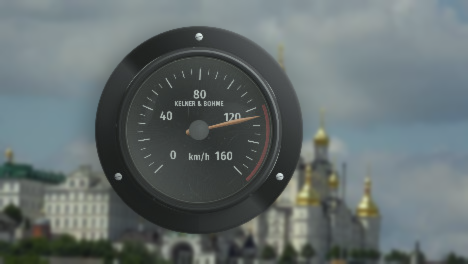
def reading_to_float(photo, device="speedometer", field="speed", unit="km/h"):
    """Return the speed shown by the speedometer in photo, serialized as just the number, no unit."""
125
